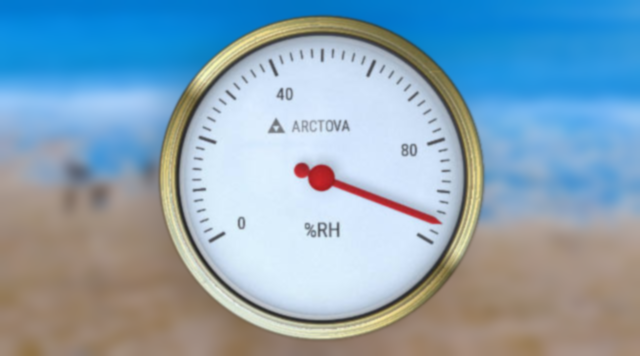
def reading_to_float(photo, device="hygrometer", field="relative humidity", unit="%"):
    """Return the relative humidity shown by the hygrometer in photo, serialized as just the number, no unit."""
96
